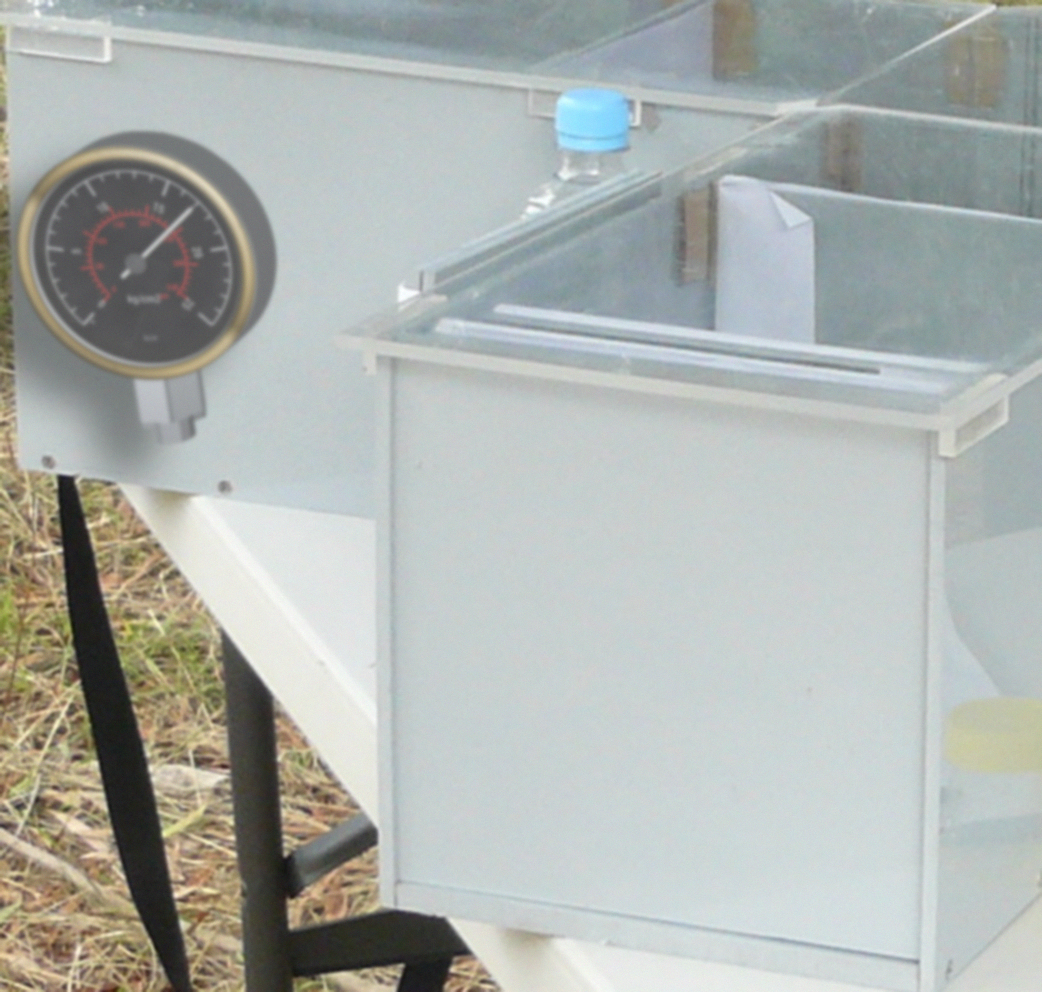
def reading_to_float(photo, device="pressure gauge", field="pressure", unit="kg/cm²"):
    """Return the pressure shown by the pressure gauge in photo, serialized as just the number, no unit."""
17
